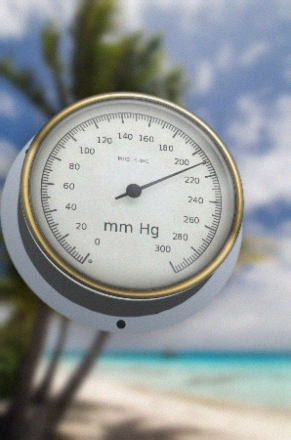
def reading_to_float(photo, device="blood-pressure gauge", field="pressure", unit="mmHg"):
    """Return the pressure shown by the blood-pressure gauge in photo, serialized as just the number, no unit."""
210
